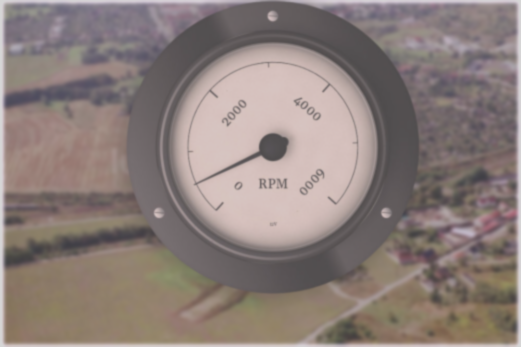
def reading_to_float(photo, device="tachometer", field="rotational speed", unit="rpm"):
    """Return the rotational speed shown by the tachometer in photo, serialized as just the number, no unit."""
500
